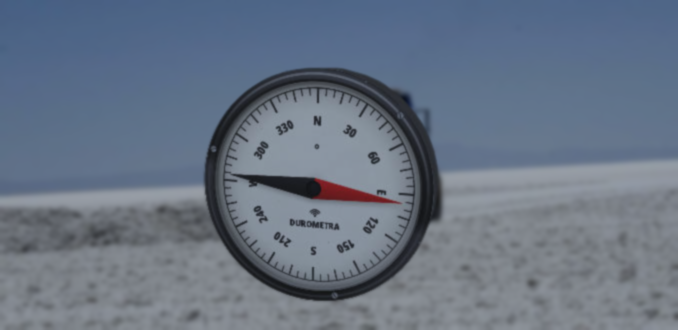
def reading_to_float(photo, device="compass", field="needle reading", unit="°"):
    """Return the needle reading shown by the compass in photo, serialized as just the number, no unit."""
95
